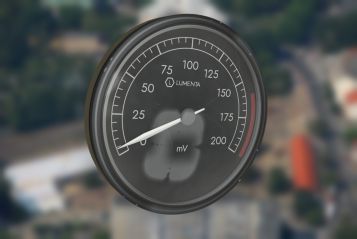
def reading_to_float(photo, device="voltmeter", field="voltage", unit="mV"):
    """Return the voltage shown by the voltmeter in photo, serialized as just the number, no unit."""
5
